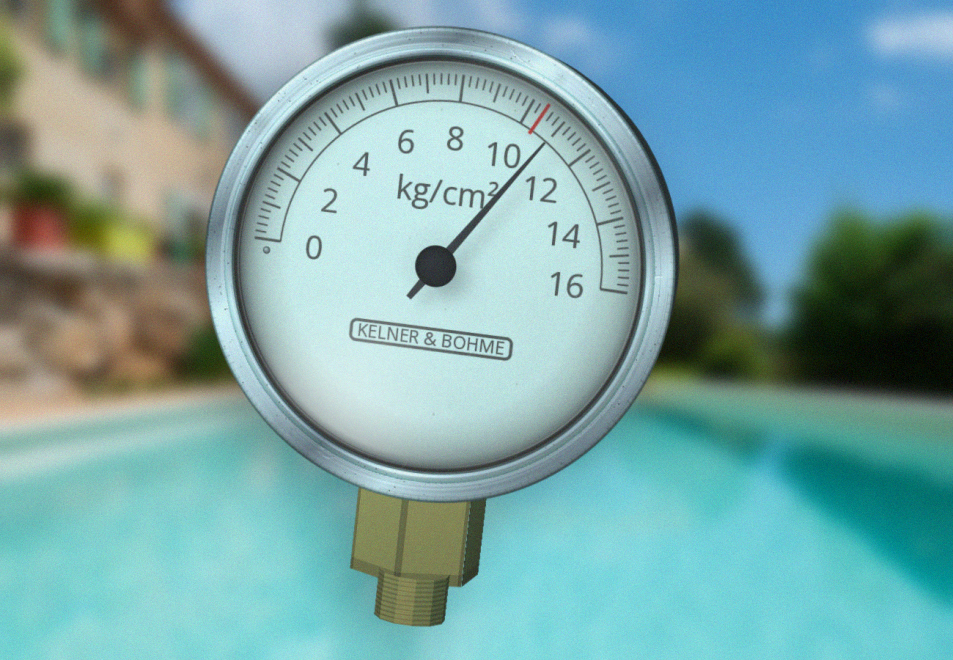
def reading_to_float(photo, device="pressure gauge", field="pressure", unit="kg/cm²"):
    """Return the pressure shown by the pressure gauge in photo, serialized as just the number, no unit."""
11
